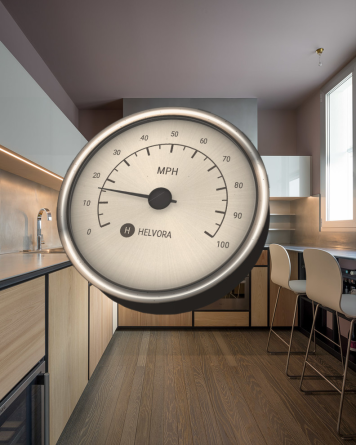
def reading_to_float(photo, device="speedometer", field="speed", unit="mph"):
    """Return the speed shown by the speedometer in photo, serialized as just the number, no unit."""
15
